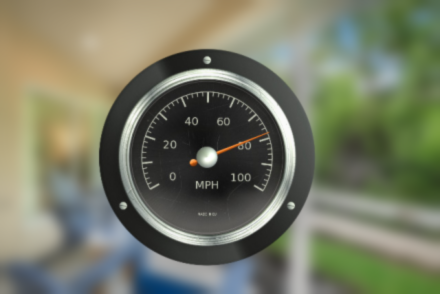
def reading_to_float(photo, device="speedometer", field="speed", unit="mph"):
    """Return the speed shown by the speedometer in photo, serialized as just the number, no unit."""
78
